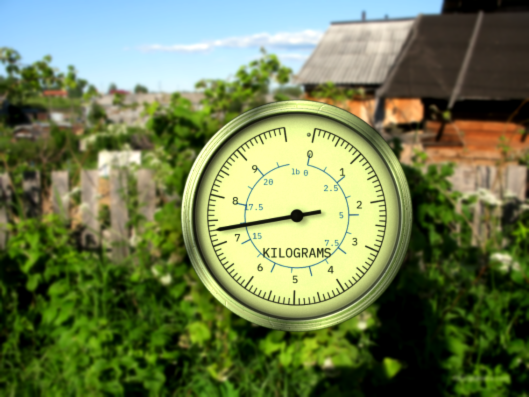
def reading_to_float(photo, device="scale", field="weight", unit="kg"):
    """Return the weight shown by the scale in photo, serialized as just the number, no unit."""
7.3
